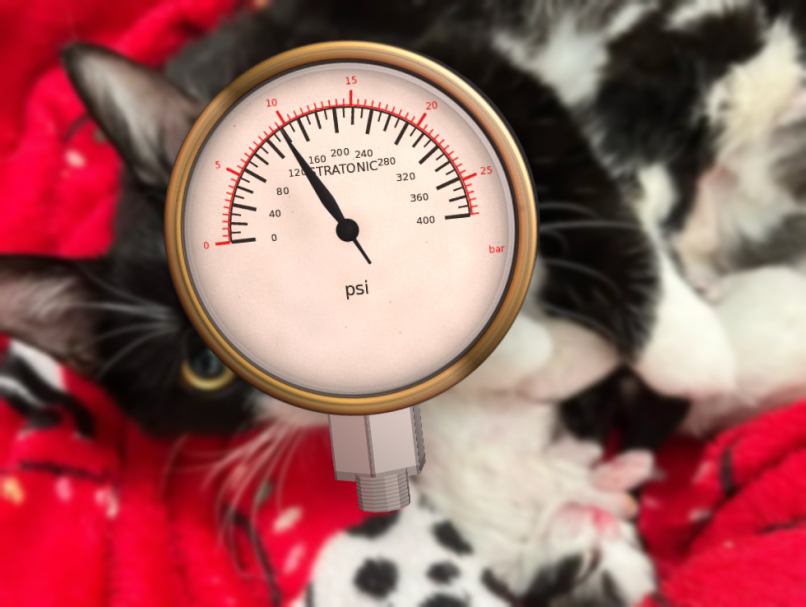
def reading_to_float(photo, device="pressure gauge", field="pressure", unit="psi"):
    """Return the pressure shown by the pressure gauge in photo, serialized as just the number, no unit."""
140
